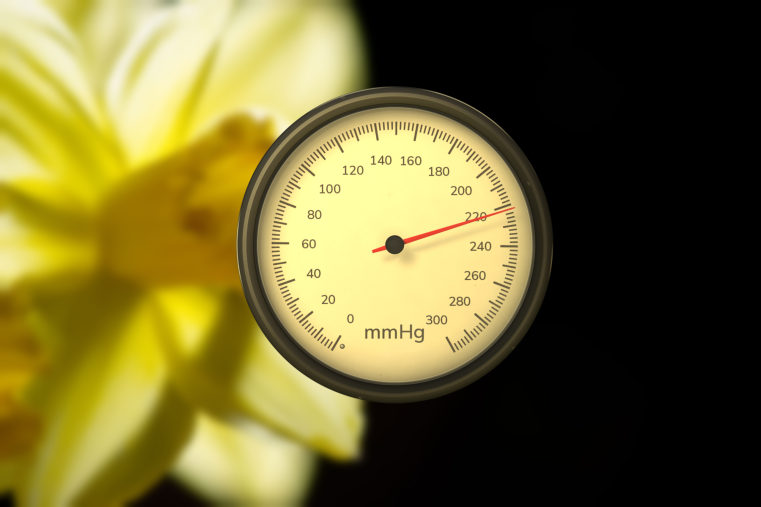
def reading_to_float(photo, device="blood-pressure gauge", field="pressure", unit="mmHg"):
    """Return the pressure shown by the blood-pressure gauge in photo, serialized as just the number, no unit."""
222
